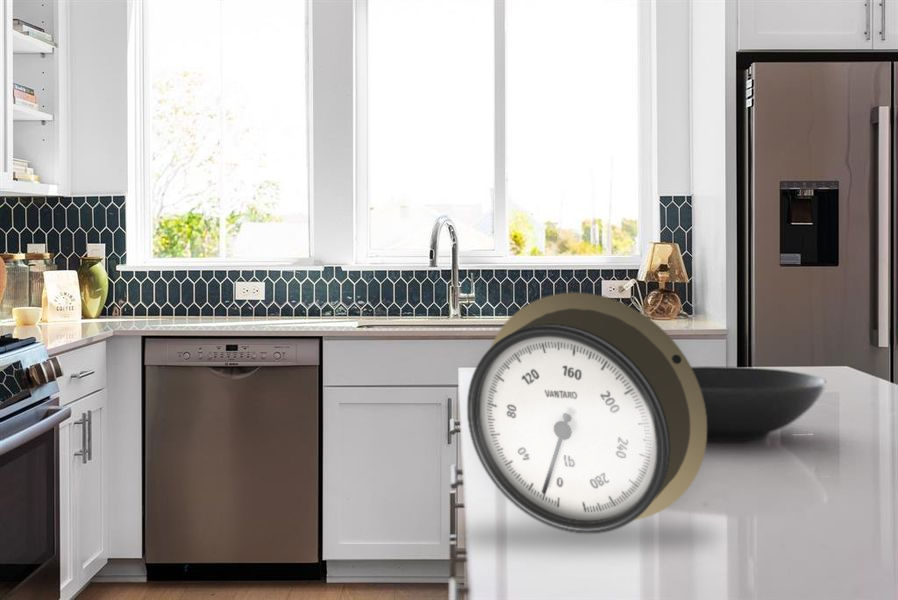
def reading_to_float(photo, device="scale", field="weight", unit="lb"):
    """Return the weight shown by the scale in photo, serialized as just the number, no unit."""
10
